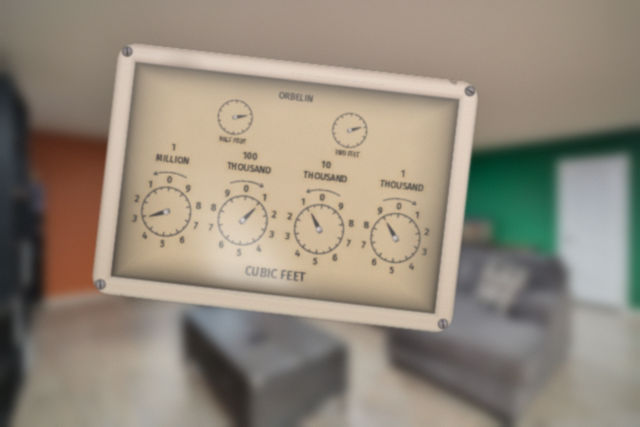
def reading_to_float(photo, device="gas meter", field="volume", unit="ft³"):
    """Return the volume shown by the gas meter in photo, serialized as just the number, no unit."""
310900
